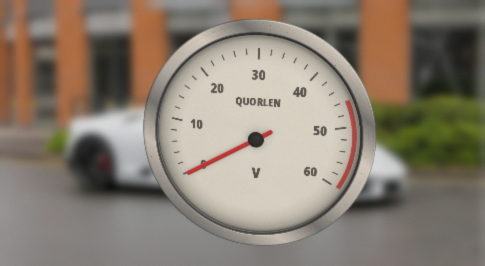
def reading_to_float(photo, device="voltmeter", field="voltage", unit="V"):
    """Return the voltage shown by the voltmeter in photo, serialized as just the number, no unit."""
0
